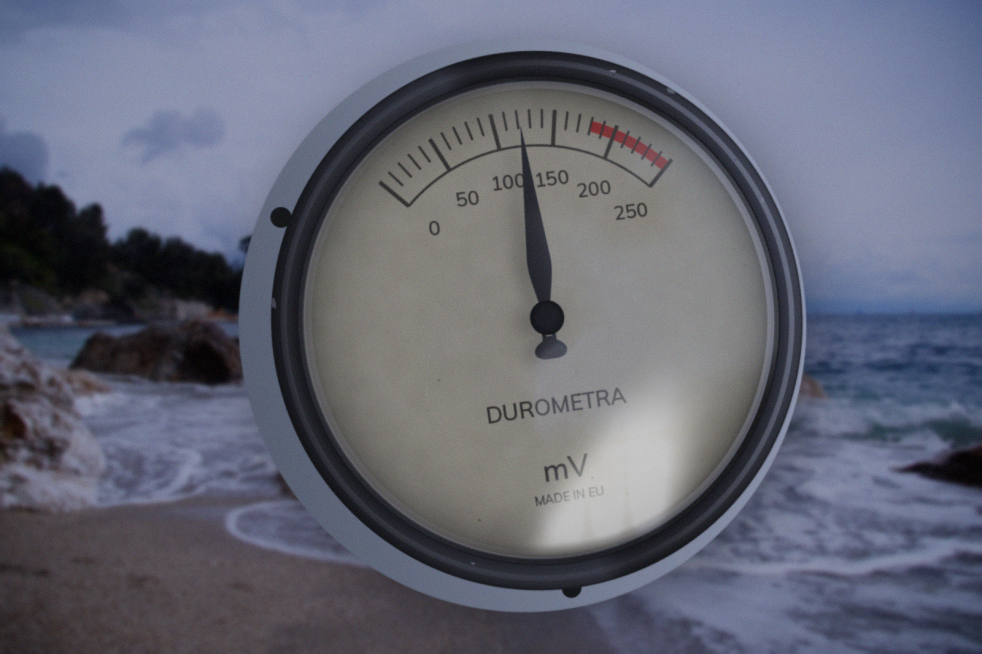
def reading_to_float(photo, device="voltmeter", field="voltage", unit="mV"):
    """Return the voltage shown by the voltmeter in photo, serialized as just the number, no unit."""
120
